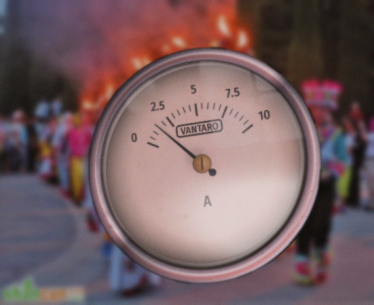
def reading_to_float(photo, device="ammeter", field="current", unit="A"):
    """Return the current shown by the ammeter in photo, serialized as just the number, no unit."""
1.5
